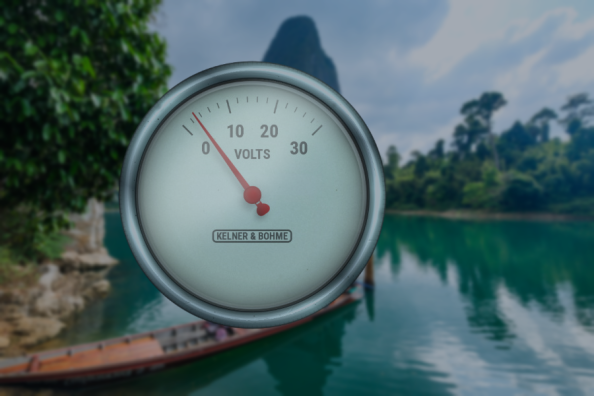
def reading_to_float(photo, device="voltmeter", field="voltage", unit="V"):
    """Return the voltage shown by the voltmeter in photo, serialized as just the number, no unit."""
3
